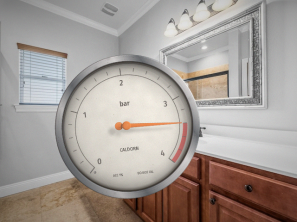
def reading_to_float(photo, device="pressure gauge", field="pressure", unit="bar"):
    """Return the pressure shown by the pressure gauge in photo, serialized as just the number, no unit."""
3.4
